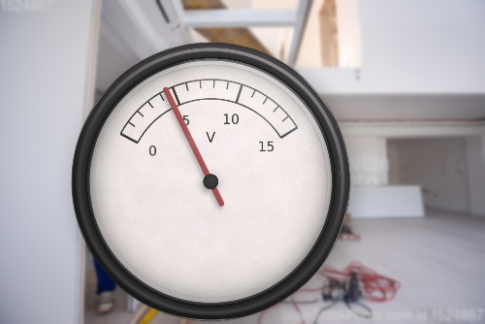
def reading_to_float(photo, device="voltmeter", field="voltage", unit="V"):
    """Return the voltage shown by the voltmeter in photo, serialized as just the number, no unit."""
4.5
